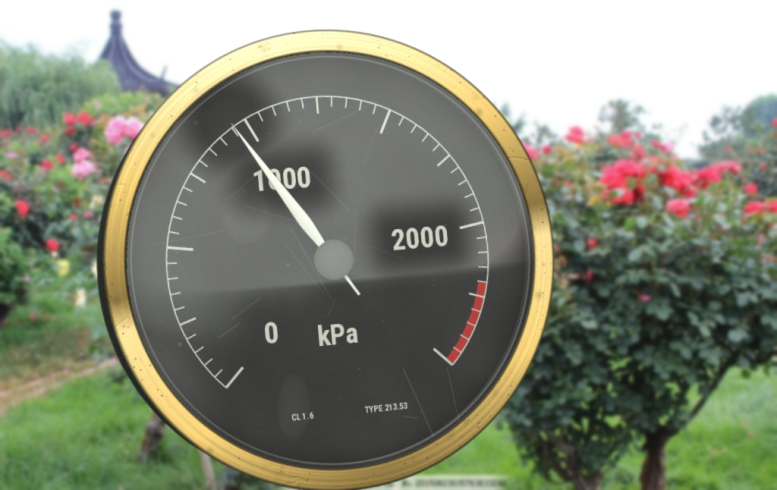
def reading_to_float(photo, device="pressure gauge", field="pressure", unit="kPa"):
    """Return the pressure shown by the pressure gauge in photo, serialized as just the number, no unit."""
950
